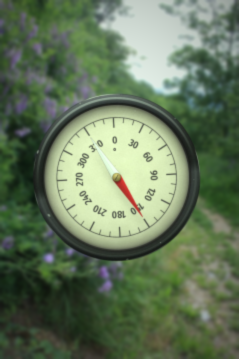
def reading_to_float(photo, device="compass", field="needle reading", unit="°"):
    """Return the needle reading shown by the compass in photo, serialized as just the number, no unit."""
150
